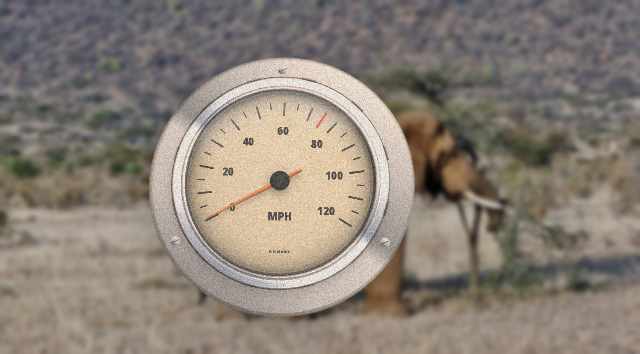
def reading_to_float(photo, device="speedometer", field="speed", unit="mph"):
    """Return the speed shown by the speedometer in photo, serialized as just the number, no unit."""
0
